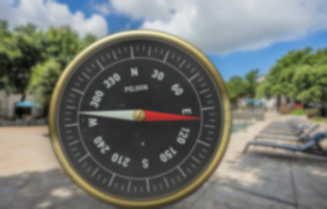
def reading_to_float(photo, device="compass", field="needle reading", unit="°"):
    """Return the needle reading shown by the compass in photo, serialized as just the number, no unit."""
100
